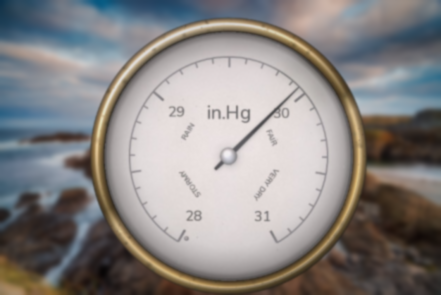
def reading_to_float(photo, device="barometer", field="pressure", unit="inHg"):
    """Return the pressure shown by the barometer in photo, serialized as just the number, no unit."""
29.95
